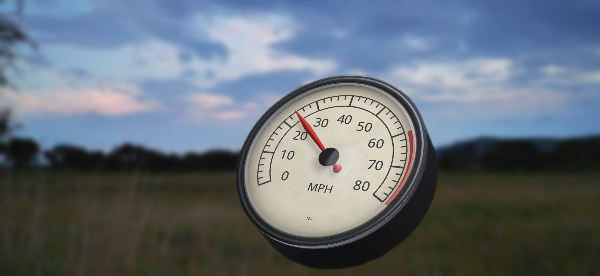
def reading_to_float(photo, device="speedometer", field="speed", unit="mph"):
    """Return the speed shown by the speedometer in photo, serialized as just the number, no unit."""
24
